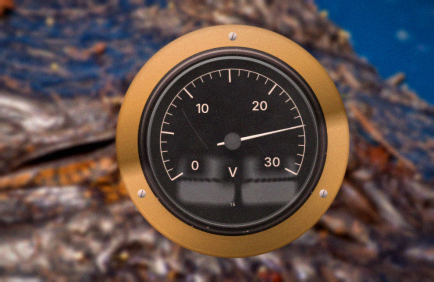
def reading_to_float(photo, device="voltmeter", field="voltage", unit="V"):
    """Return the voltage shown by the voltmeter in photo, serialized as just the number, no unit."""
25
